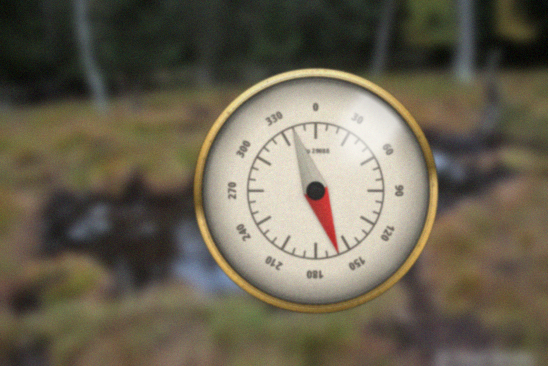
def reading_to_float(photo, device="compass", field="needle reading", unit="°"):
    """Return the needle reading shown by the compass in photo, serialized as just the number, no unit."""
160
